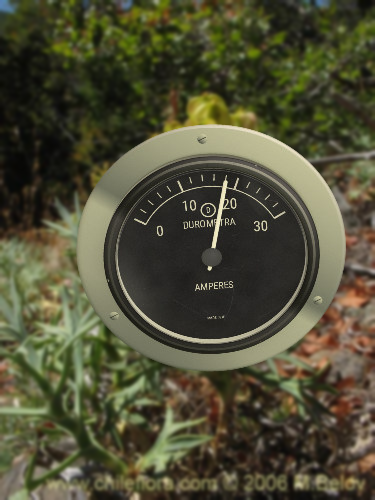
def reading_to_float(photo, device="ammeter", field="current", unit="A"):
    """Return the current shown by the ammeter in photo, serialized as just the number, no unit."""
18
